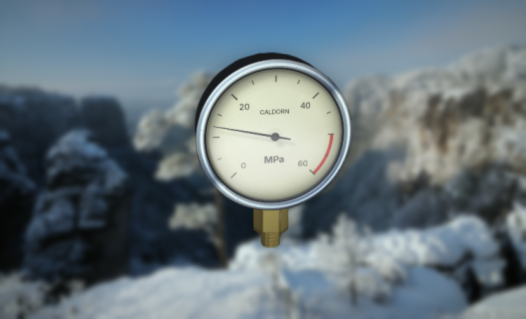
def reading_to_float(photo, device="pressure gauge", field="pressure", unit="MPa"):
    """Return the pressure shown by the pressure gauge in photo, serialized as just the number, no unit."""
12.5
